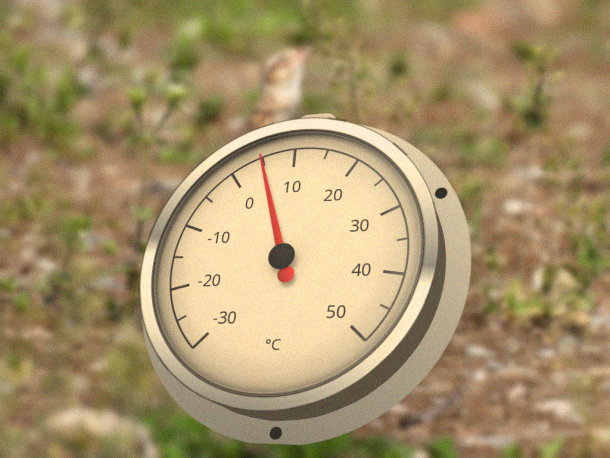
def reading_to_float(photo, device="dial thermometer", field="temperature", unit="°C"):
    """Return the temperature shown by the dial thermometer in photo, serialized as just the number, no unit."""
5
